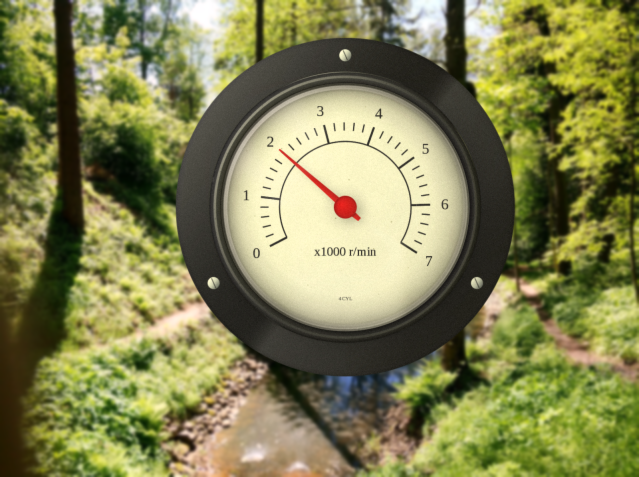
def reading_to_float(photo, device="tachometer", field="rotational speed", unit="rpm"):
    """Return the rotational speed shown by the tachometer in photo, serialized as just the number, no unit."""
2000
